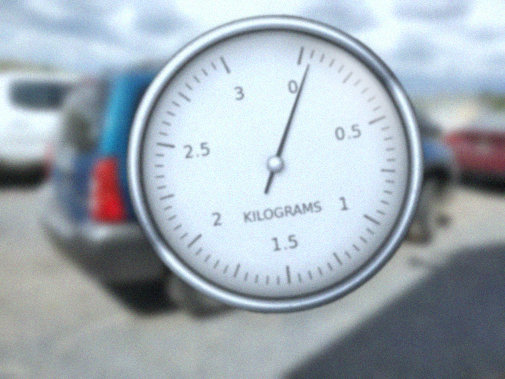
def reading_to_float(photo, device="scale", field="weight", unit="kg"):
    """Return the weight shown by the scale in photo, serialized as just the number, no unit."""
0.05
